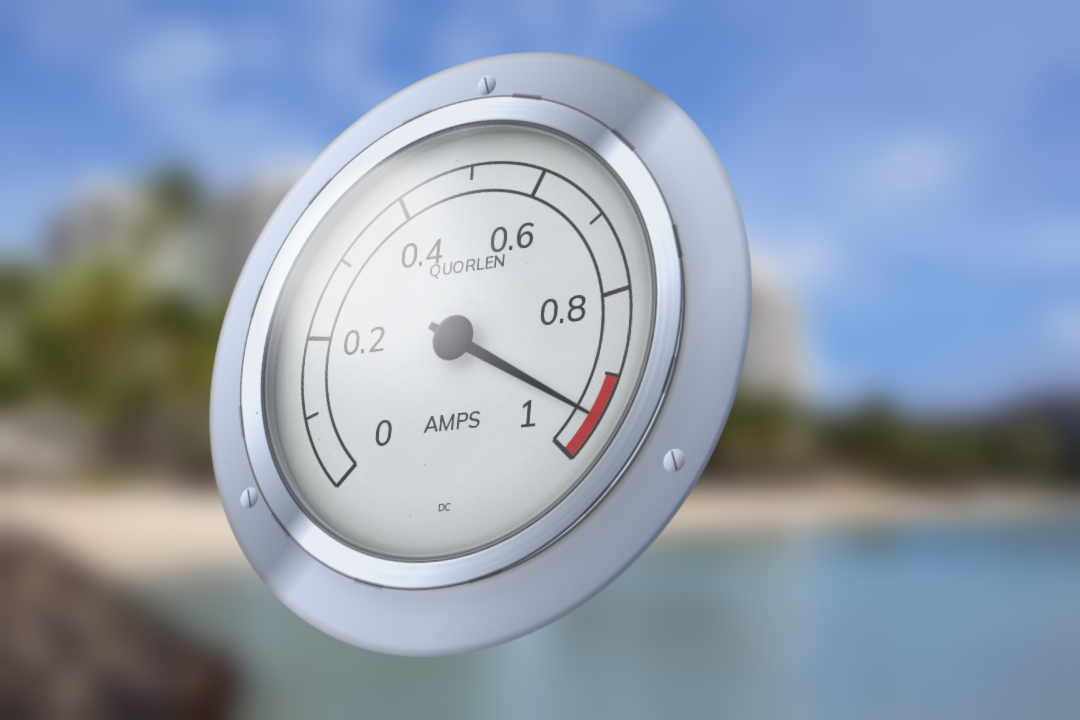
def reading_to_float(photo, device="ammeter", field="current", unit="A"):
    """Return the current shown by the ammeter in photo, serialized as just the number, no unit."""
0.95
